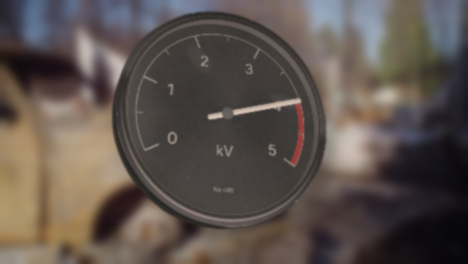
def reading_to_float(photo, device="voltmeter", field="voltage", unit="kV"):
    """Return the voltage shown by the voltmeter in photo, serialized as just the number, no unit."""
4
